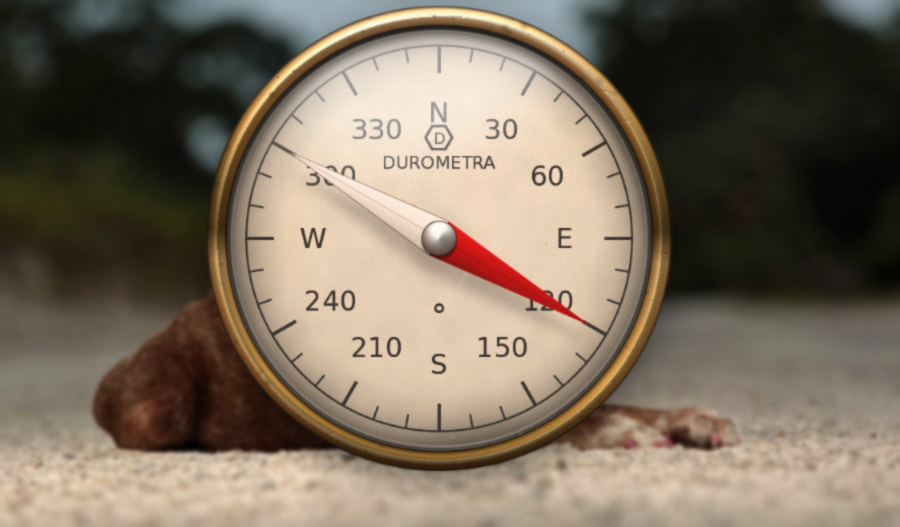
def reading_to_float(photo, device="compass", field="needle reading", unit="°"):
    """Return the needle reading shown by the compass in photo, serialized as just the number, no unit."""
120
